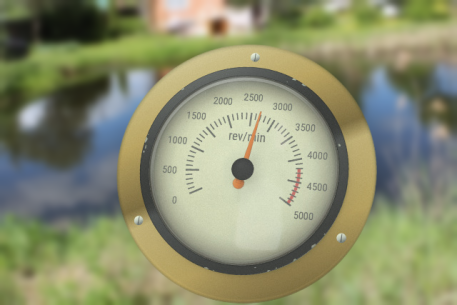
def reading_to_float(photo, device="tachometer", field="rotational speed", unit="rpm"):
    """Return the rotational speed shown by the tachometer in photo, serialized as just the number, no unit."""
2700
